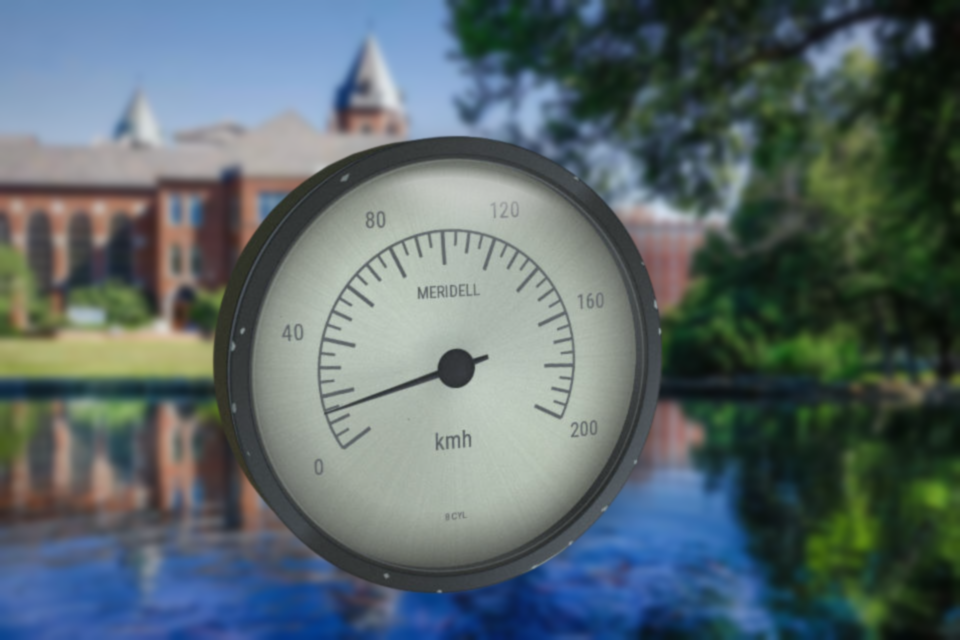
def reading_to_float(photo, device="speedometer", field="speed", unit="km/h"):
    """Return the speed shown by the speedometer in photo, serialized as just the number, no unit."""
15
